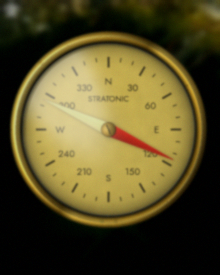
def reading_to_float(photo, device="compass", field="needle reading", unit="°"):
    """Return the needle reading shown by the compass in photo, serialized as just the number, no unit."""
115
